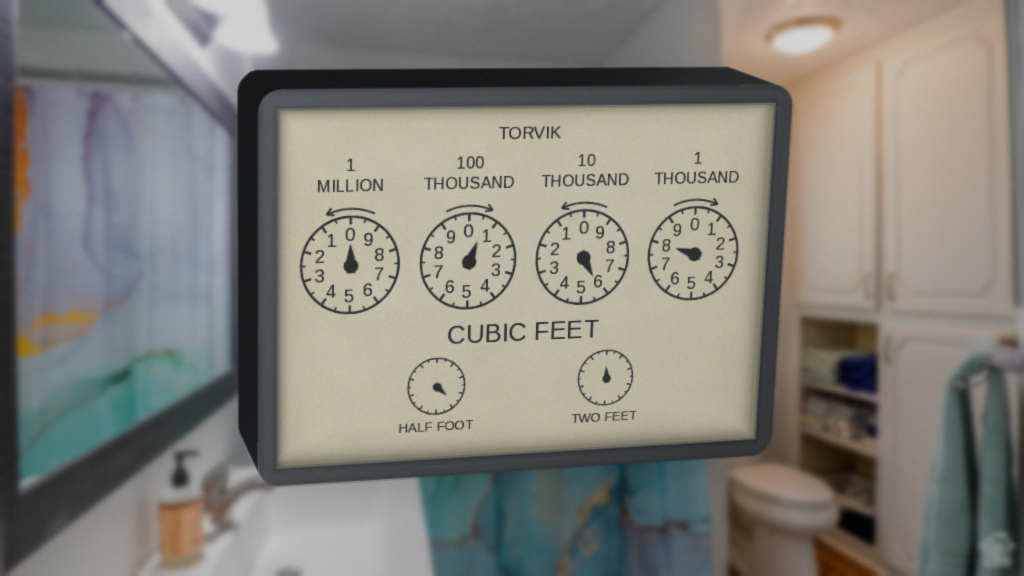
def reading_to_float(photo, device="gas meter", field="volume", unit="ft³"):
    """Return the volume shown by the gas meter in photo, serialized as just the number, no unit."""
5800
